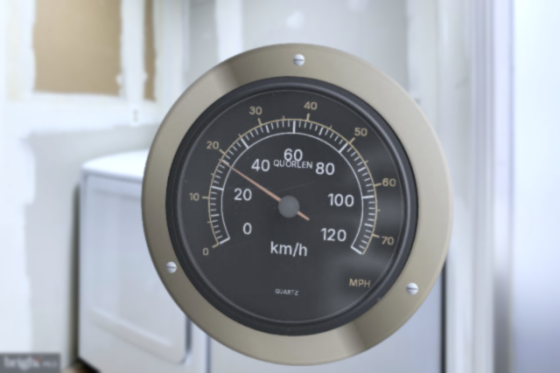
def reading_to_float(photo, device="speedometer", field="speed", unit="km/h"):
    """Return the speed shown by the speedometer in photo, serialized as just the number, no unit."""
30
